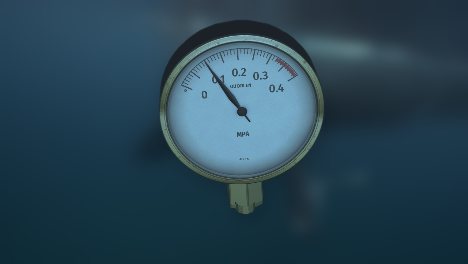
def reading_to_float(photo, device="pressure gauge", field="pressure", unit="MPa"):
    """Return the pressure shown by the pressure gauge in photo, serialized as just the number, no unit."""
0.1
